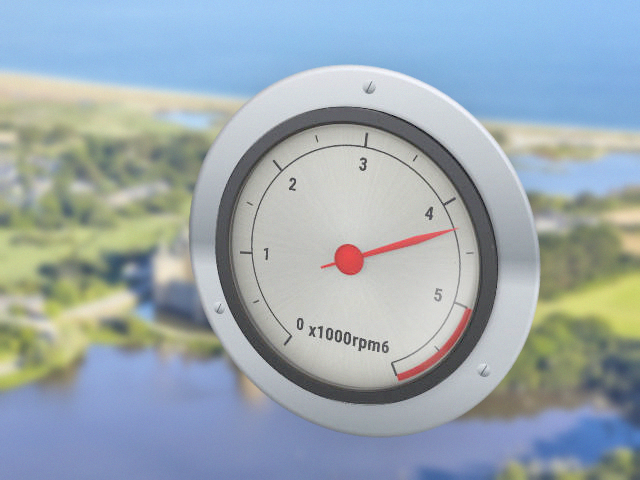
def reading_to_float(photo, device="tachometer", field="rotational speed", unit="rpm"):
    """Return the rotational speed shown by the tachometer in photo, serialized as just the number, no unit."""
4250
